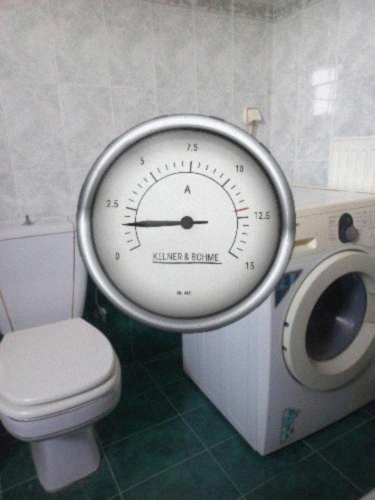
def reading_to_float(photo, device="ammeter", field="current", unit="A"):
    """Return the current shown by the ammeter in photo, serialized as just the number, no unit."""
1.5
